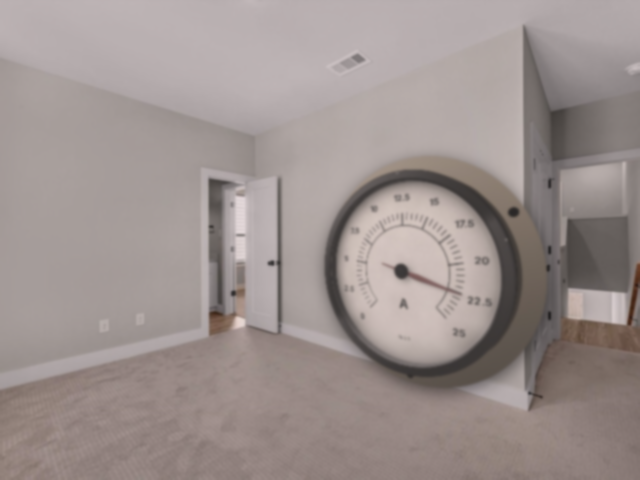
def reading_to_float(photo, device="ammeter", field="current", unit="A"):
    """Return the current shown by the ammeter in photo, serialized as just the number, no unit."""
22.5
